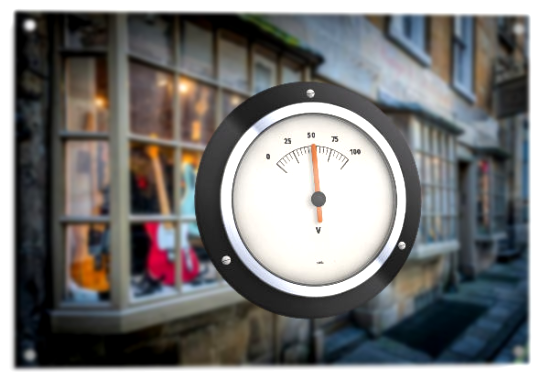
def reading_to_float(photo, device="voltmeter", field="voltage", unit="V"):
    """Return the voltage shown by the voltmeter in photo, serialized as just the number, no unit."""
50
